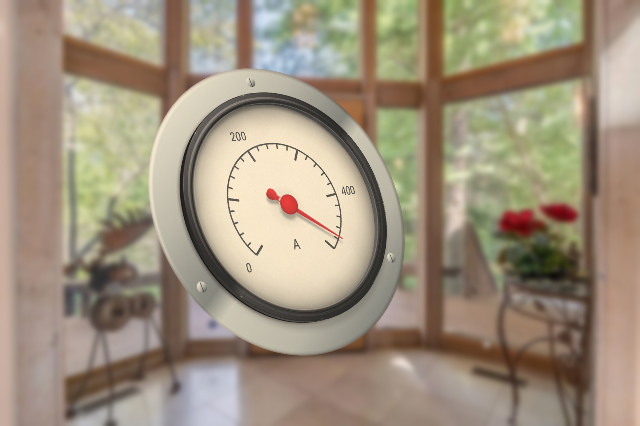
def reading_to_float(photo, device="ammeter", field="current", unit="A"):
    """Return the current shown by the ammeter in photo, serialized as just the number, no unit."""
480
